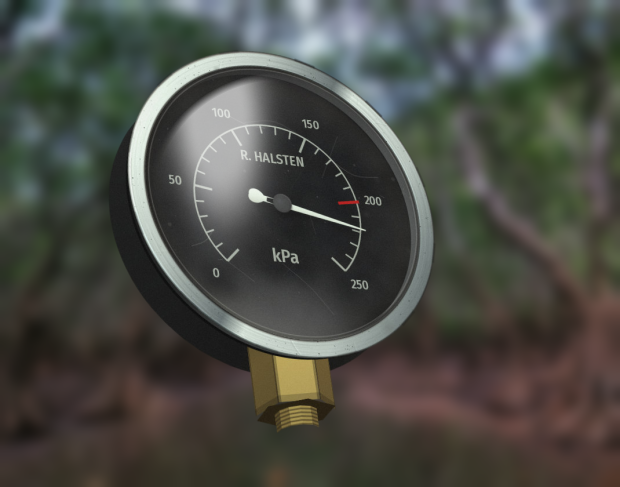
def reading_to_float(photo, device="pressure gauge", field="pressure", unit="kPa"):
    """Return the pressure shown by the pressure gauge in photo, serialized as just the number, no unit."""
220
